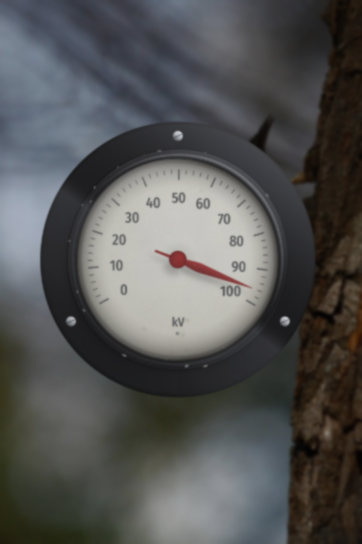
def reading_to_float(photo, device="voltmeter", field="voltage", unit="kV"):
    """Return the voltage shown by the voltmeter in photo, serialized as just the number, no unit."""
96
